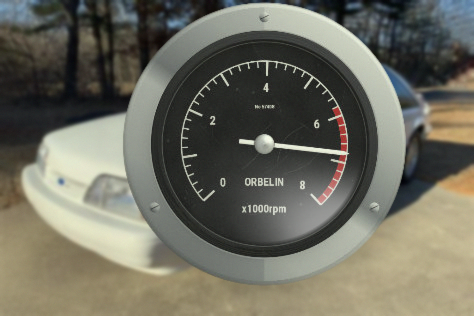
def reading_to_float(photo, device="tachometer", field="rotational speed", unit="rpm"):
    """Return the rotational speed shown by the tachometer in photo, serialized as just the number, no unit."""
6800
